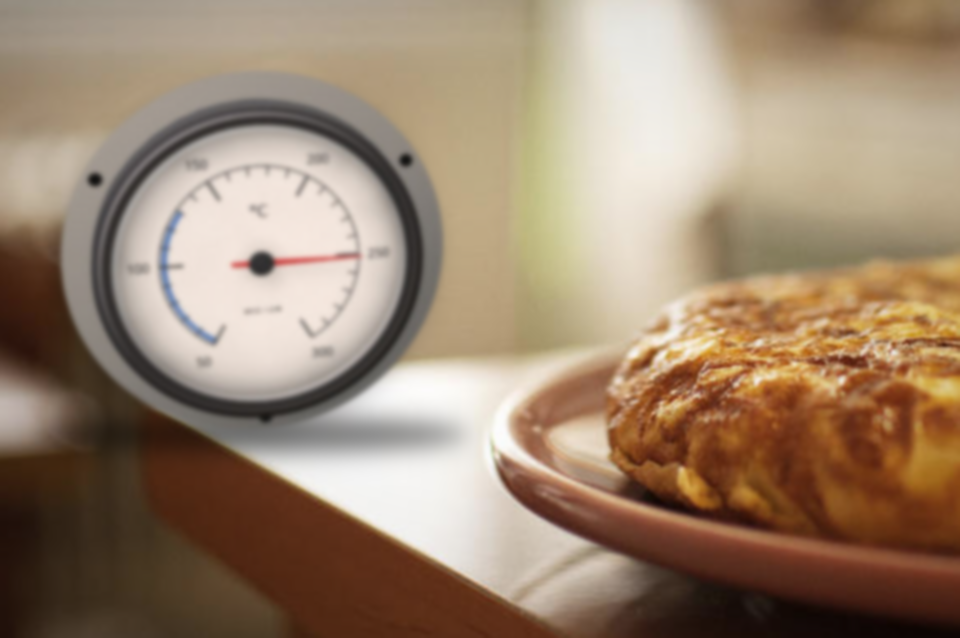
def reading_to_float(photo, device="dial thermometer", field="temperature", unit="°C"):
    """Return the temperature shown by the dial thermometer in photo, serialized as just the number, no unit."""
250
